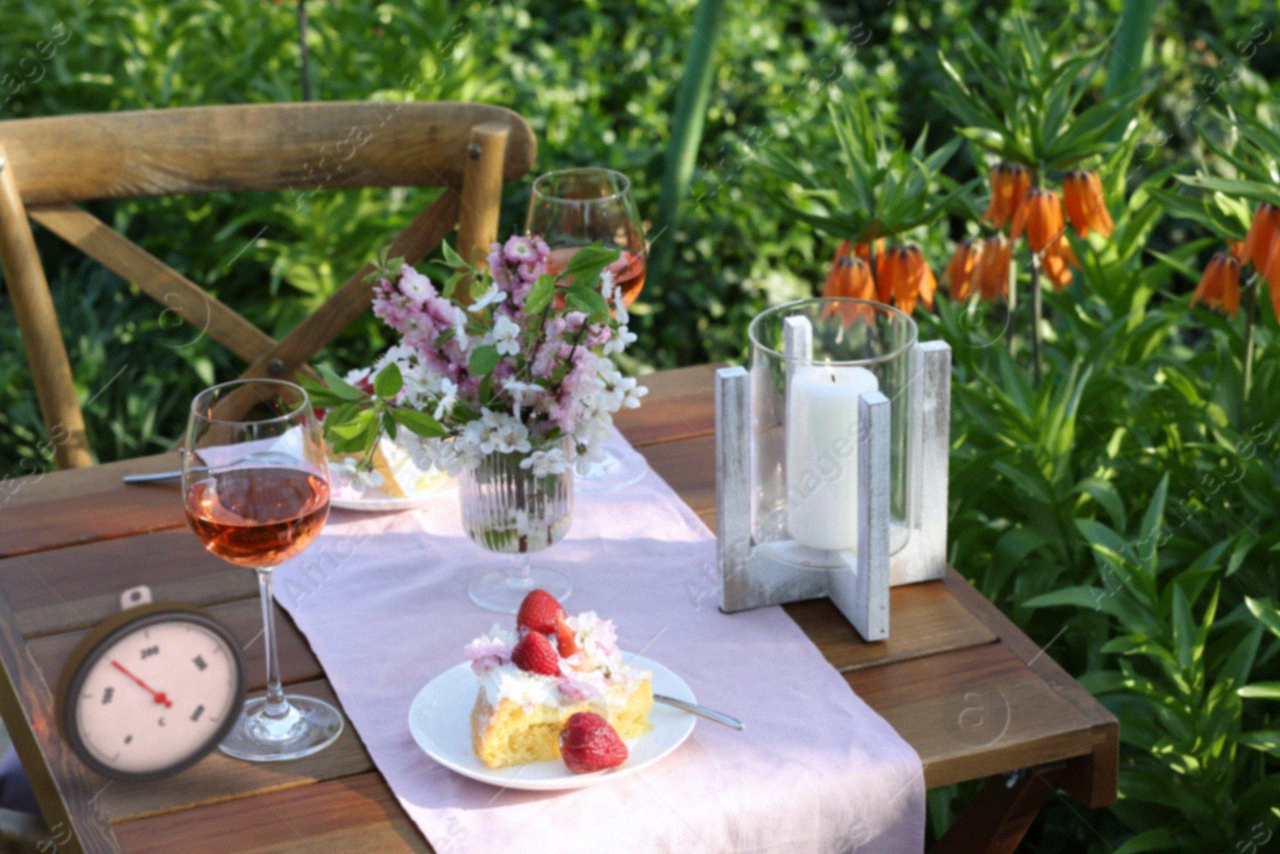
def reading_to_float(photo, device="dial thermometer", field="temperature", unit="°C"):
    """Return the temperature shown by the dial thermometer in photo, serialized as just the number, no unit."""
150
